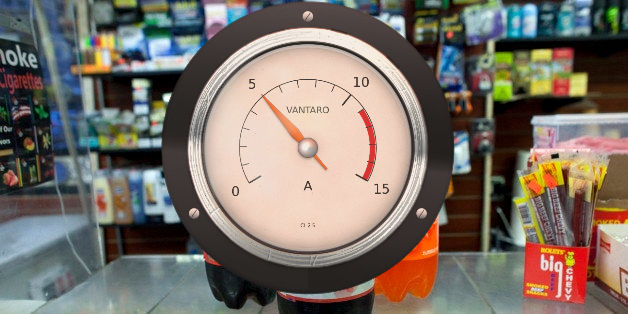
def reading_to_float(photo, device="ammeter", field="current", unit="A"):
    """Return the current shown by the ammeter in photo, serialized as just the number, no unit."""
5
